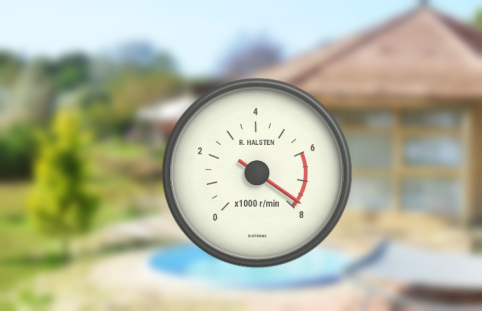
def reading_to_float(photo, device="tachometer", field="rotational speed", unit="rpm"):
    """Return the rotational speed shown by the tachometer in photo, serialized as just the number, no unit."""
7750
